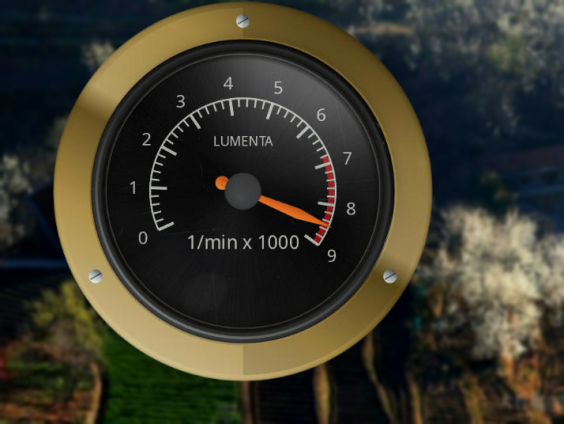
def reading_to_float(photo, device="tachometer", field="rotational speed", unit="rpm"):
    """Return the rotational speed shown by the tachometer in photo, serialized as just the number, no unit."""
8500
